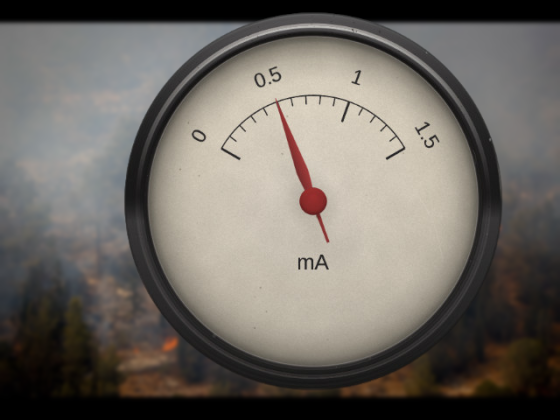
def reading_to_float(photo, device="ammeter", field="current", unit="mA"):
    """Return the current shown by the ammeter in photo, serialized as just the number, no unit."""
0.5
